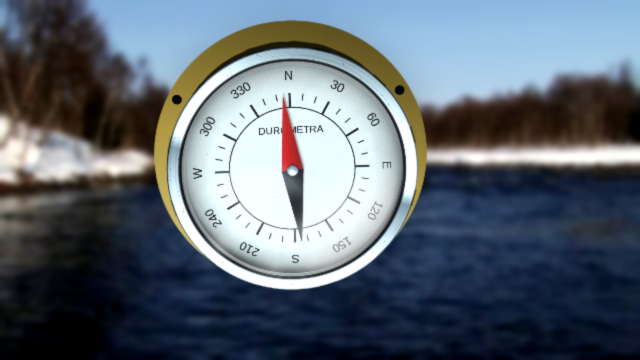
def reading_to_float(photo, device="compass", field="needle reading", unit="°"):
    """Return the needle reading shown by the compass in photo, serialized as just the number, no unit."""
355
